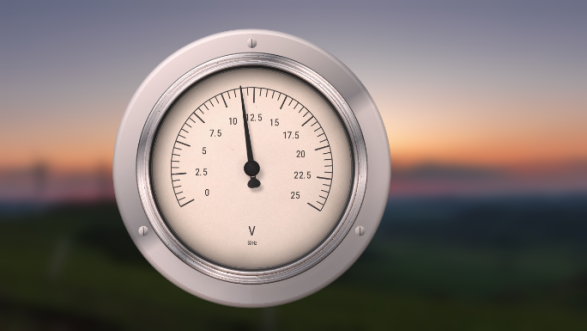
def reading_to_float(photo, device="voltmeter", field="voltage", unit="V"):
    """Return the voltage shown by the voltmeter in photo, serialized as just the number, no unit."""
11.5
